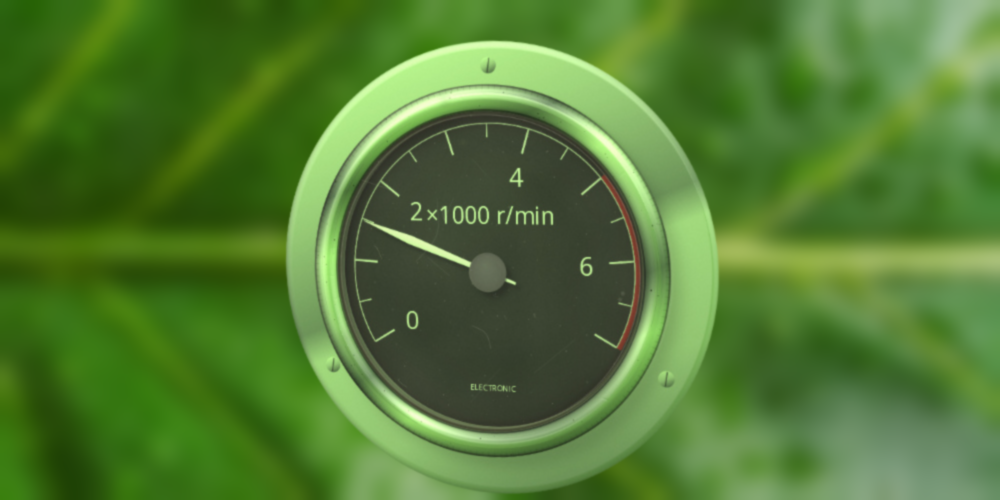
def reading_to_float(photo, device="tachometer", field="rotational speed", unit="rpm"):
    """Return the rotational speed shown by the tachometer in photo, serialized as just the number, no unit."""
1500
